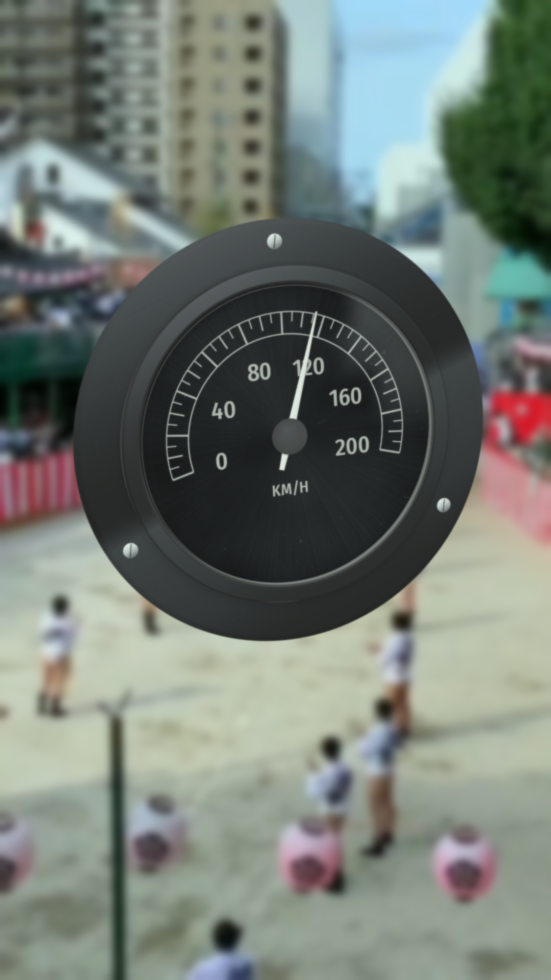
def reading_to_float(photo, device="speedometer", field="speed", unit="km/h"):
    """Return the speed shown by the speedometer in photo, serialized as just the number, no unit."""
115
